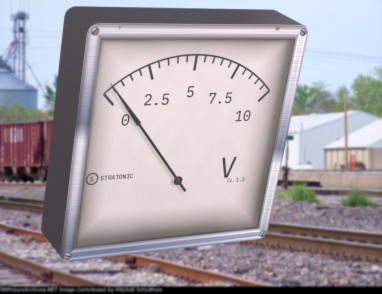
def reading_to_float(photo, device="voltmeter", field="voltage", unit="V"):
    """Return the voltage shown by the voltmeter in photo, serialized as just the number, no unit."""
0.5
